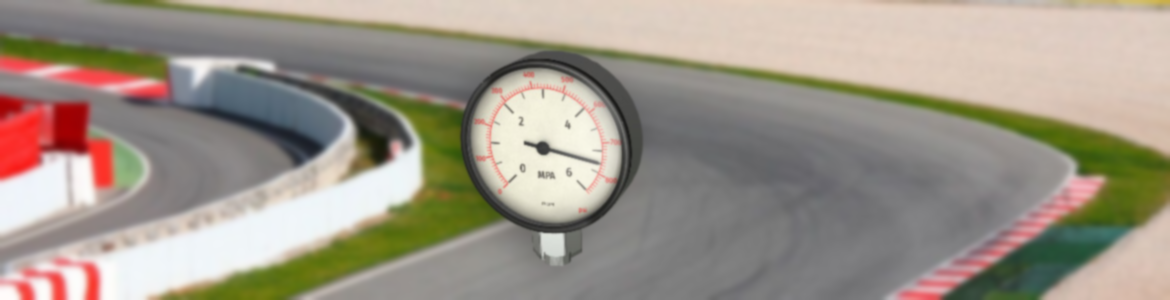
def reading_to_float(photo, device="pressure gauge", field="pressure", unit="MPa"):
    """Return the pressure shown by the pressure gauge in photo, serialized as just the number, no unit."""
5.25
